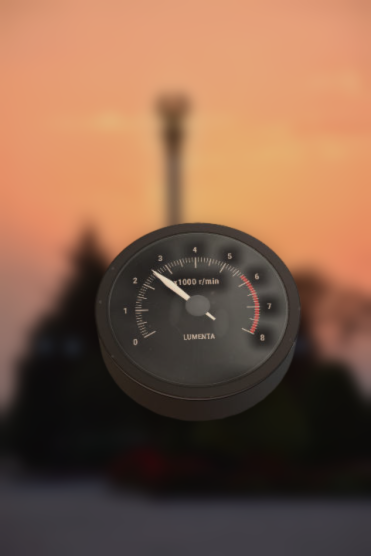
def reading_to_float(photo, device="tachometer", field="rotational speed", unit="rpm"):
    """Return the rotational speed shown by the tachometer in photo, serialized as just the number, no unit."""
2500
